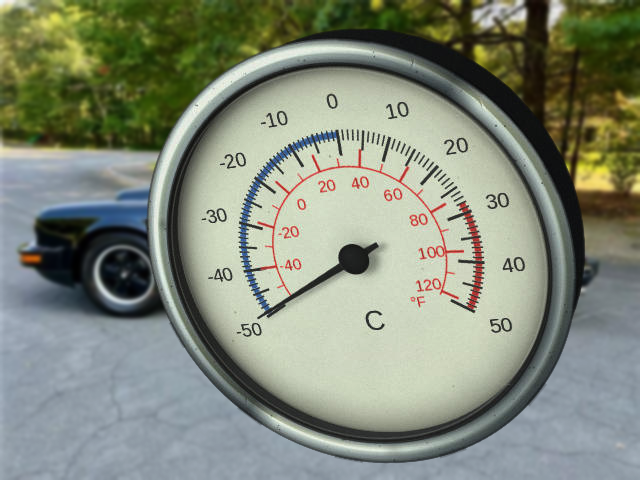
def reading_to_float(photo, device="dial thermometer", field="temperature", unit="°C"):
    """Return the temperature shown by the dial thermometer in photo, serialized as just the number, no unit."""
-49
